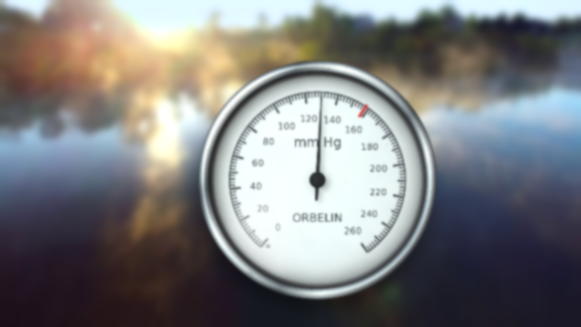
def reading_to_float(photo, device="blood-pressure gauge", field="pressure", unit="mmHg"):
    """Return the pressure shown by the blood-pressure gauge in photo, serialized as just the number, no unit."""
130
